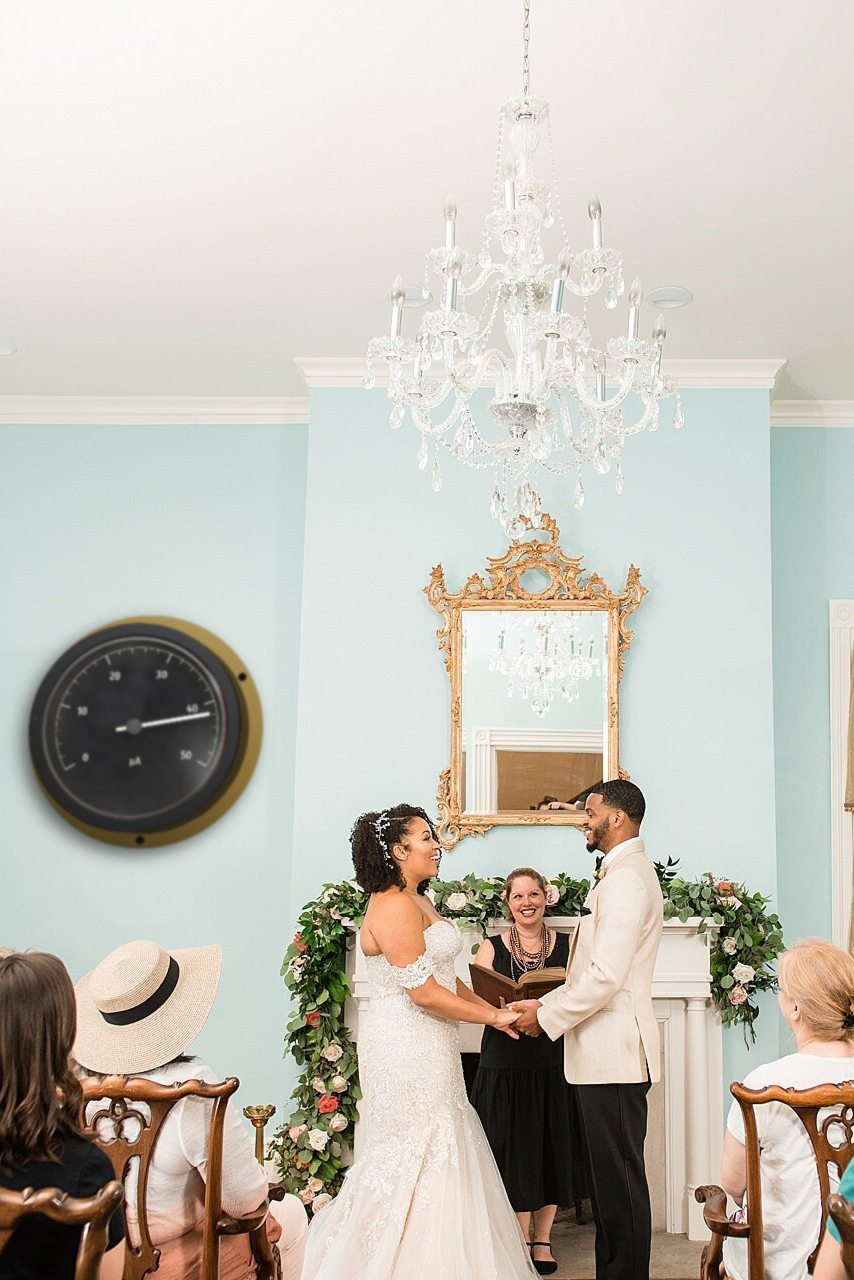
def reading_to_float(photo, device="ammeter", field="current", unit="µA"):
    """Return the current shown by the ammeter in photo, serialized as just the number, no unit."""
42
